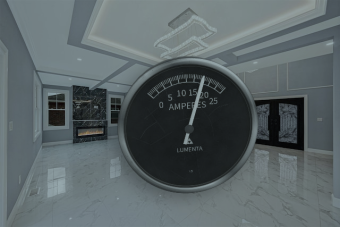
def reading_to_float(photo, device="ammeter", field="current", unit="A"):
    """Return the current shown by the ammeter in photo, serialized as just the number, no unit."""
17.5
